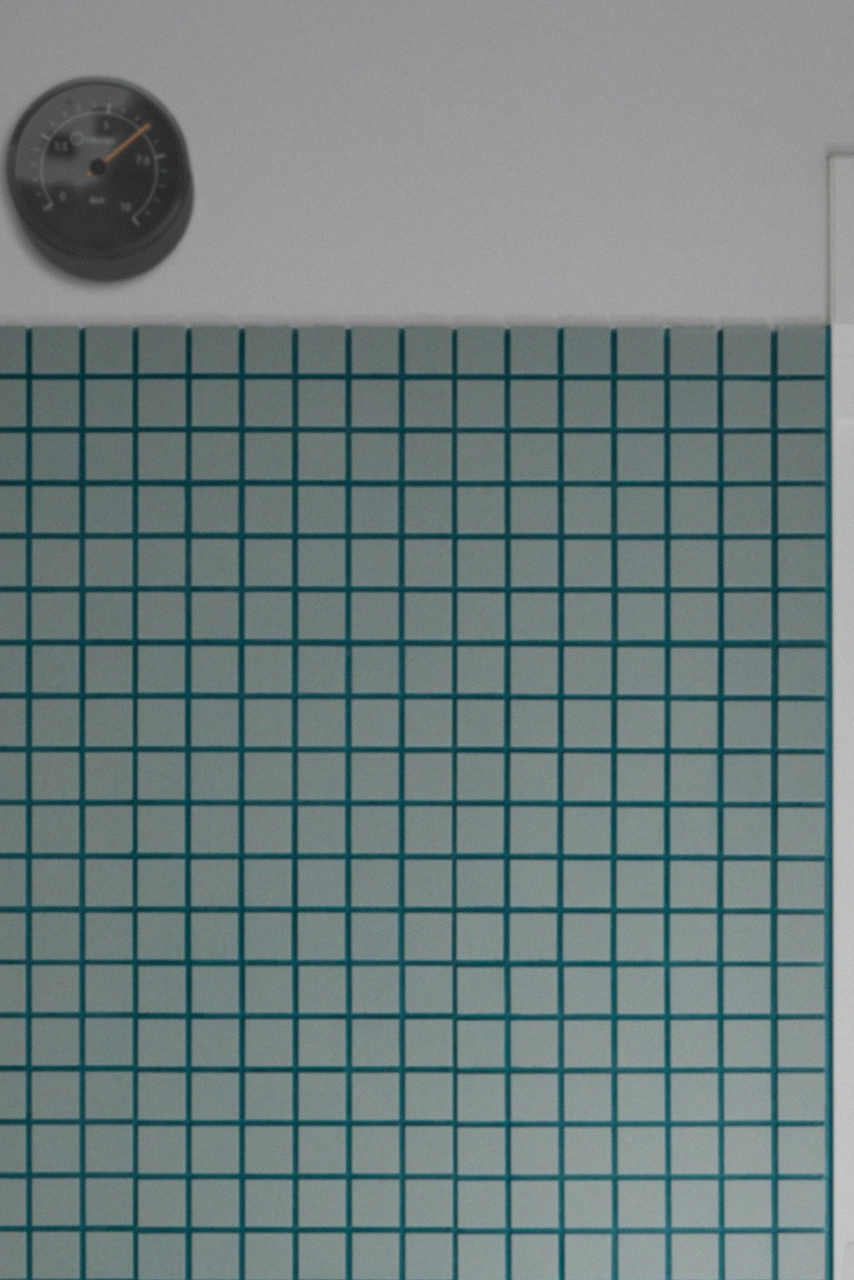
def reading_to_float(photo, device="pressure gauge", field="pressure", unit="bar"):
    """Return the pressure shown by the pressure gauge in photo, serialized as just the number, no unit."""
6.5
